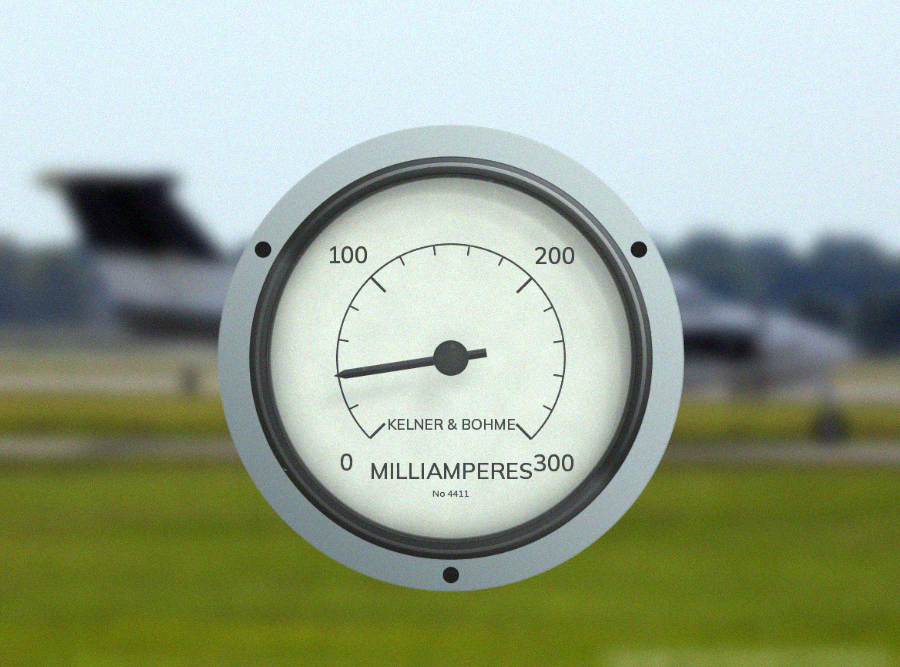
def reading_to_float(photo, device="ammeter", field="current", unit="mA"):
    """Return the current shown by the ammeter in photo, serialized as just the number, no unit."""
40
